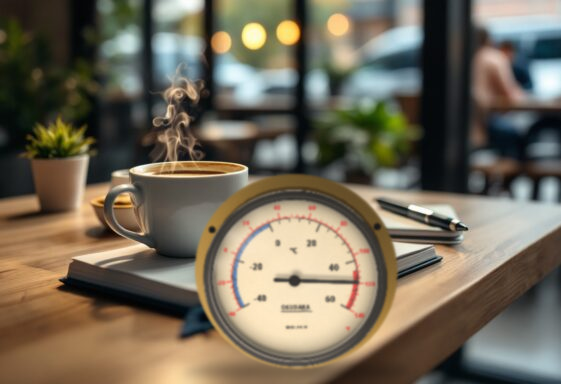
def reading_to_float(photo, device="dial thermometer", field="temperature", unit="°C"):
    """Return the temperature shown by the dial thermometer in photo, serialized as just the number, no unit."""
48
